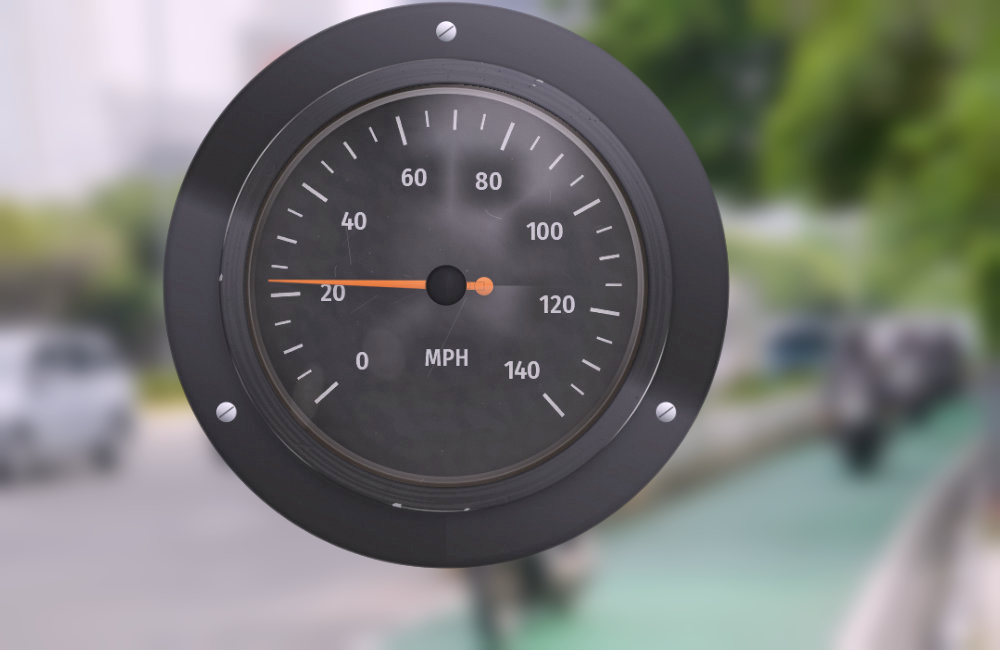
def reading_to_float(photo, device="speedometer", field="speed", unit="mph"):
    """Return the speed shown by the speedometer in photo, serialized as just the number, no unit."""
22.5
